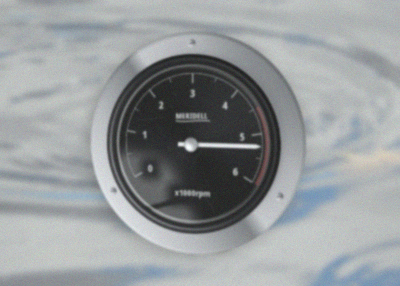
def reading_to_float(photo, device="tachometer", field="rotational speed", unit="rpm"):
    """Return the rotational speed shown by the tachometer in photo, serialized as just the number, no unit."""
5250
